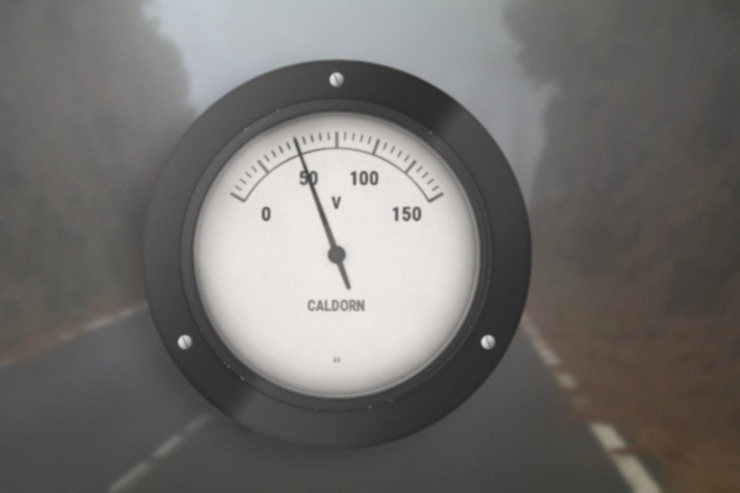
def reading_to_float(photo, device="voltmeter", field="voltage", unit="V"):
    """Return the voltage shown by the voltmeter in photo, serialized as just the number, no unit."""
50
